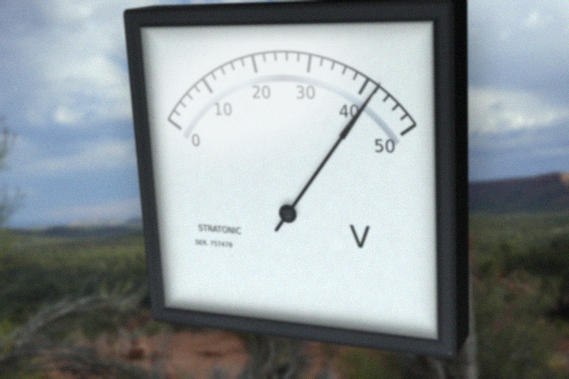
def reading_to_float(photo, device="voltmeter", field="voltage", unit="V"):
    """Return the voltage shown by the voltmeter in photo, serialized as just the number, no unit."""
42
